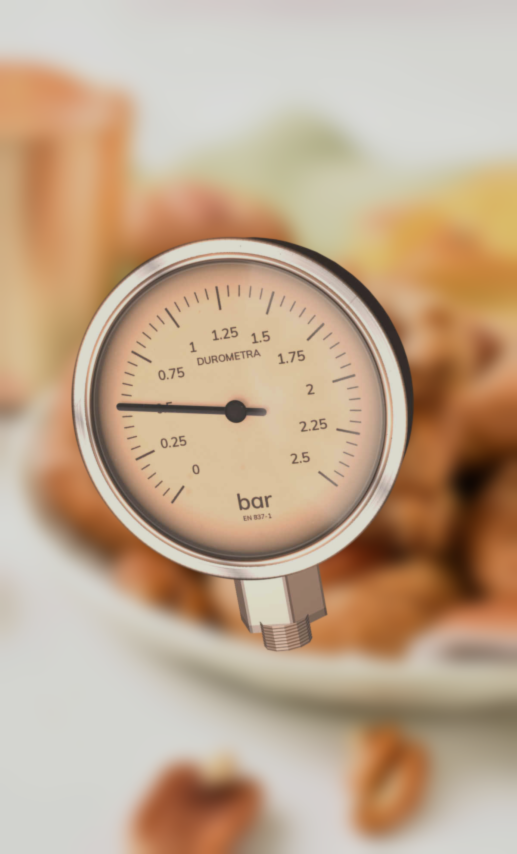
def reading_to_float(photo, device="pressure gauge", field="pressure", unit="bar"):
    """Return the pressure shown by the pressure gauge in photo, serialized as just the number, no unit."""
0.5
